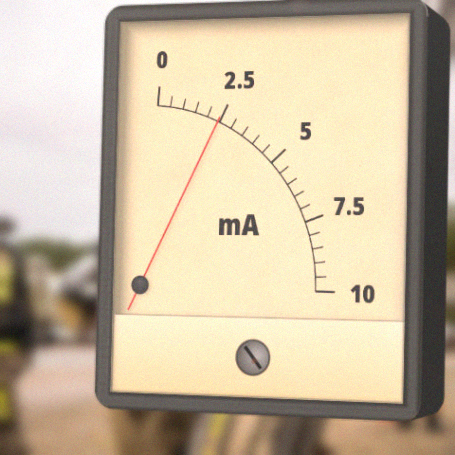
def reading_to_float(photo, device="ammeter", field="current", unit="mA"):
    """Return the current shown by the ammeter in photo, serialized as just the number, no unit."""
2.5
